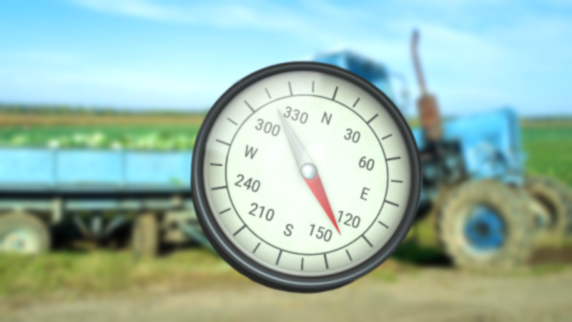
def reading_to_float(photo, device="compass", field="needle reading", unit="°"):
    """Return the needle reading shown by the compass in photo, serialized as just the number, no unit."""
135
